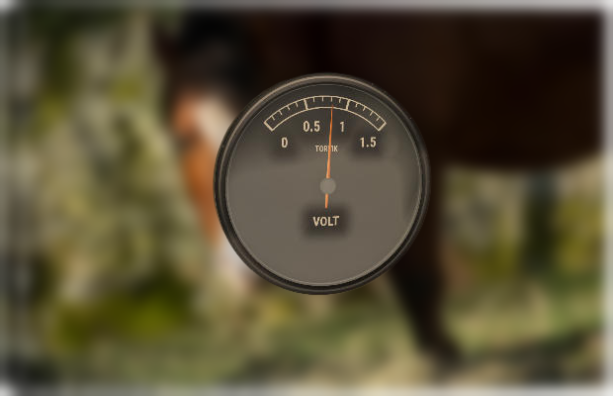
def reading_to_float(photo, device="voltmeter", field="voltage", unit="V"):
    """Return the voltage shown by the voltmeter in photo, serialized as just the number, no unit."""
0.8
